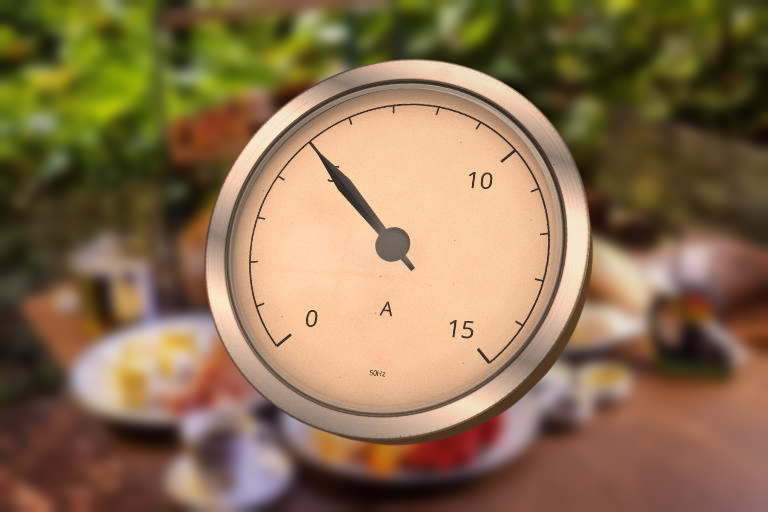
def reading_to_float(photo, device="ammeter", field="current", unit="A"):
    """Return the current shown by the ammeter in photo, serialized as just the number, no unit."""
5
